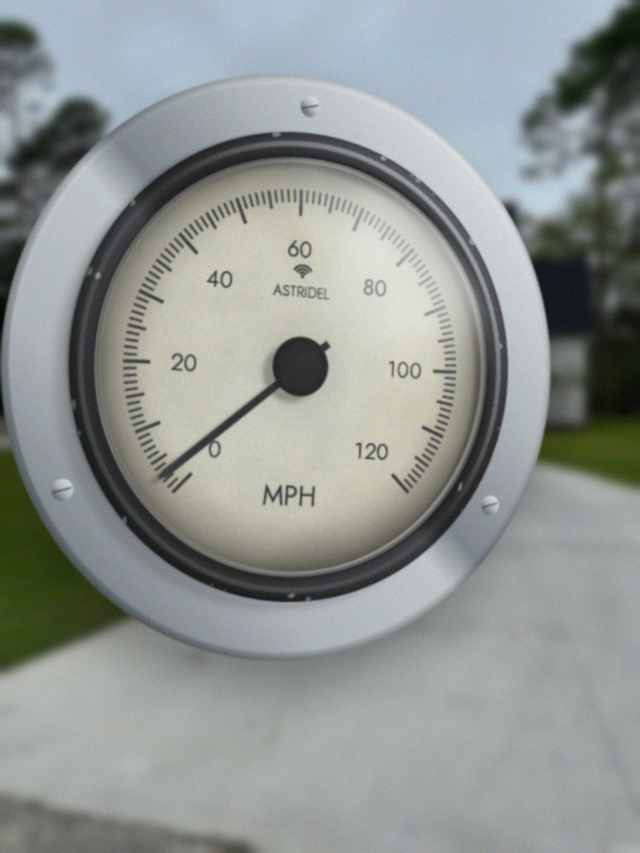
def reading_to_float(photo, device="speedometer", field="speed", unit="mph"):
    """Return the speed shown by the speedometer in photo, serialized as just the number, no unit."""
3
